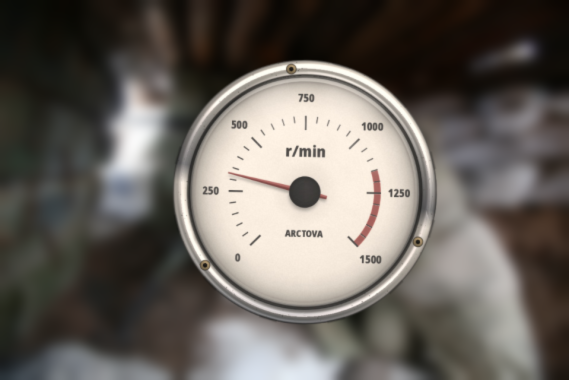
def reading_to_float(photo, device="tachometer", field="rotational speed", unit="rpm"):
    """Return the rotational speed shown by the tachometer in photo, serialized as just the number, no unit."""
325
